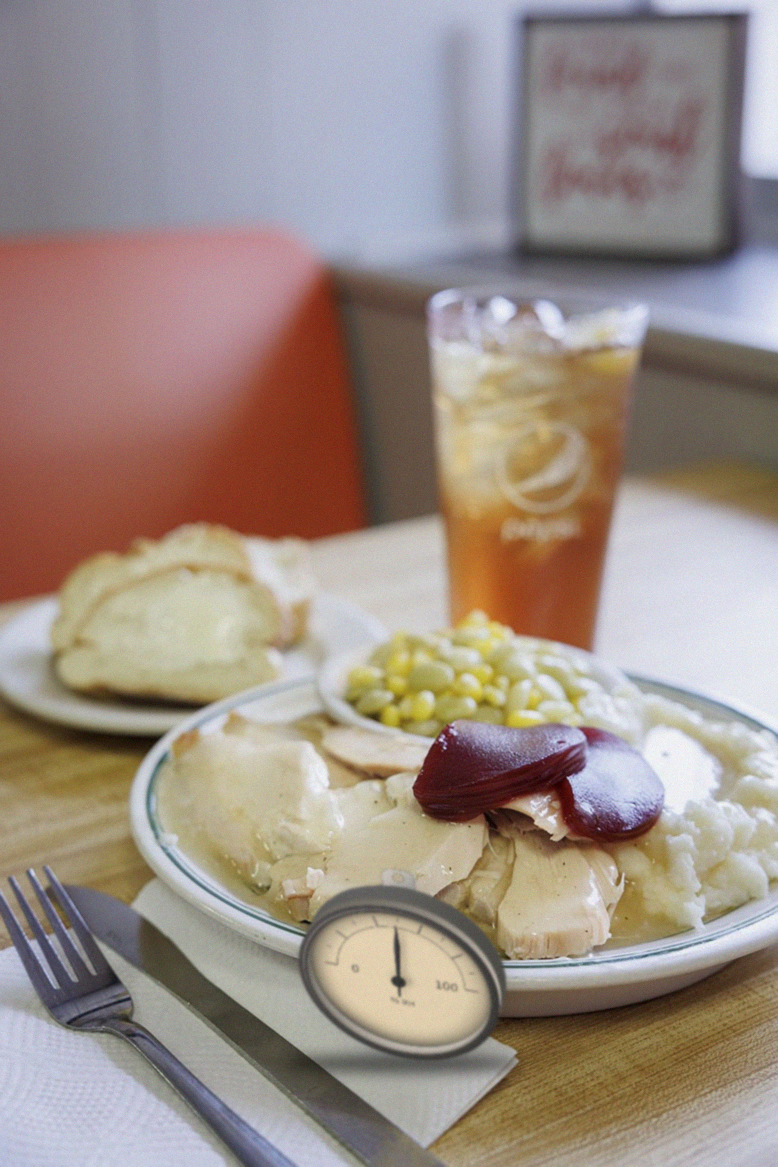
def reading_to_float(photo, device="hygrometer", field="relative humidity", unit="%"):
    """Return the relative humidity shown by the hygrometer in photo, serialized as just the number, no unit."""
50
